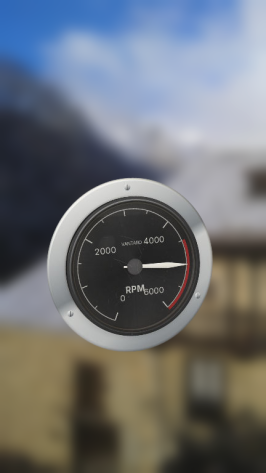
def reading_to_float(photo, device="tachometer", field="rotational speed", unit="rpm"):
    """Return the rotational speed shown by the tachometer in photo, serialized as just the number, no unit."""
5000
